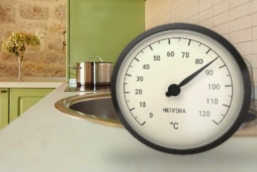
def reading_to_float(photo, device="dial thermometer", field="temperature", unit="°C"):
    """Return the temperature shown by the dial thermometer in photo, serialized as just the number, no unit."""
85
